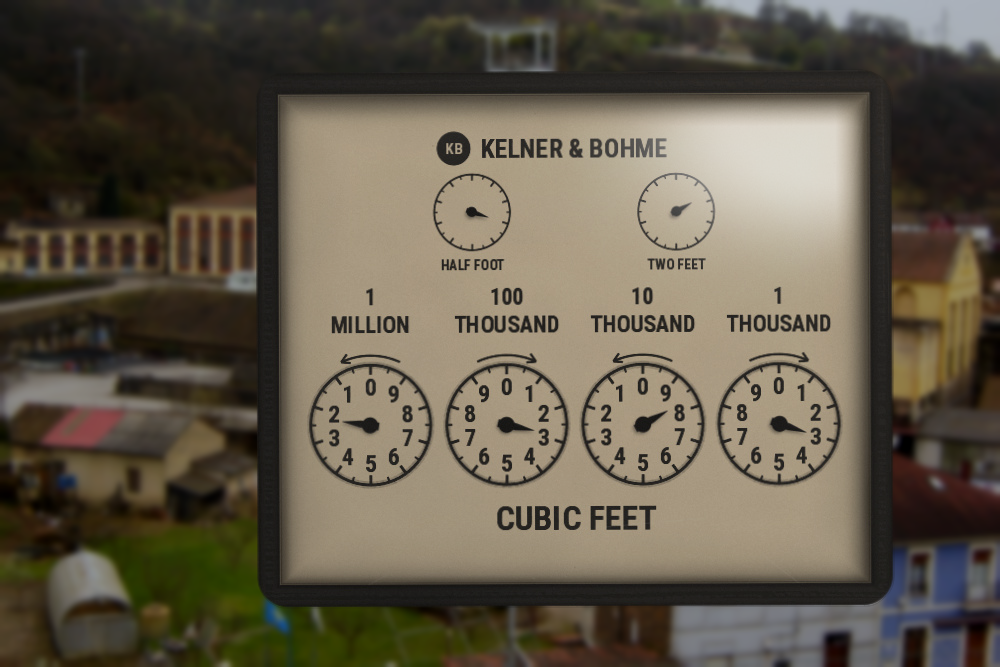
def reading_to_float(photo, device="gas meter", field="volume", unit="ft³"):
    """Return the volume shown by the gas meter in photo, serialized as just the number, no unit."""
228300
